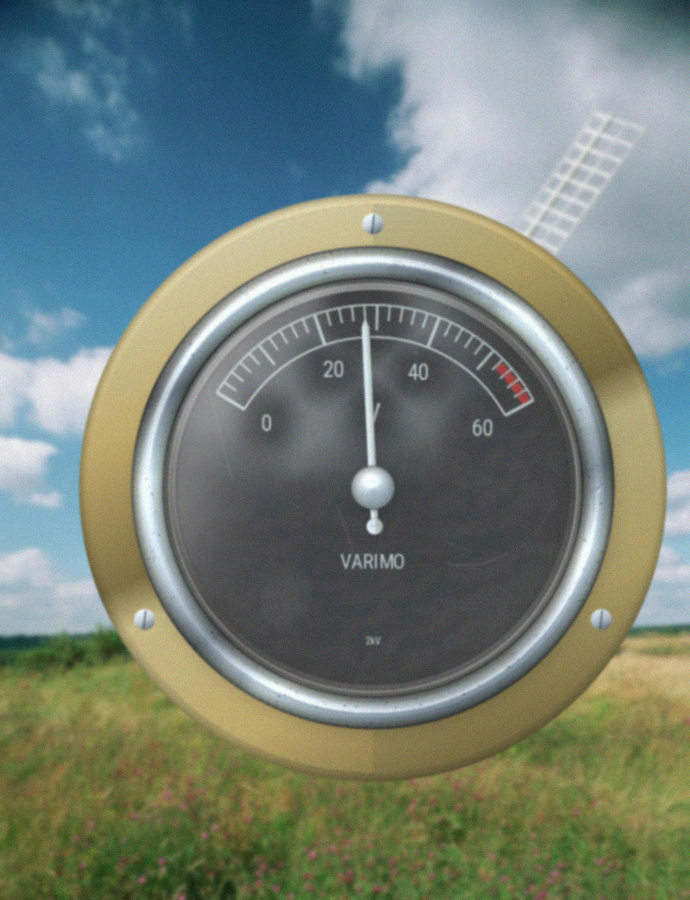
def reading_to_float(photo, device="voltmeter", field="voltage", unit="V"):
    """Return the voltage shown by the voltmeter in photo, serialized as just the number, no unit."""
28
